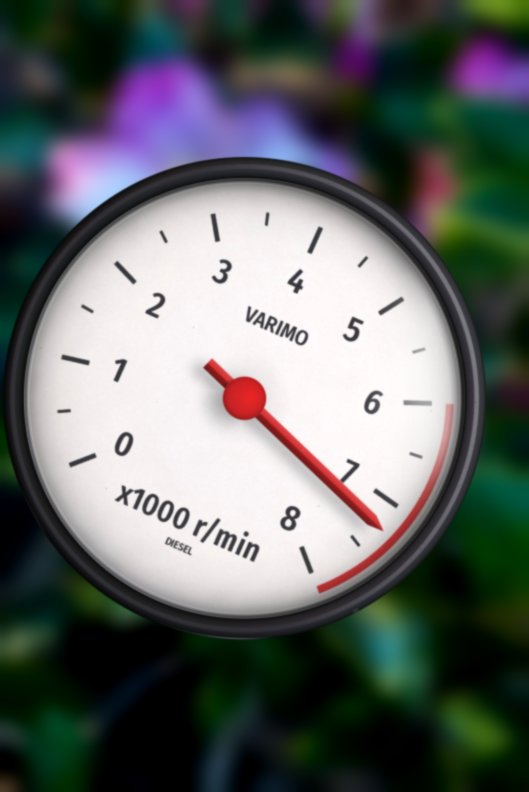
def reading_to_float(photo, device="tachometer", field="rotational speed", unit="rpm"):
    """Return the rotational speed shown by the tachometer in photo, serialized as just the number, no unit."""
7250
